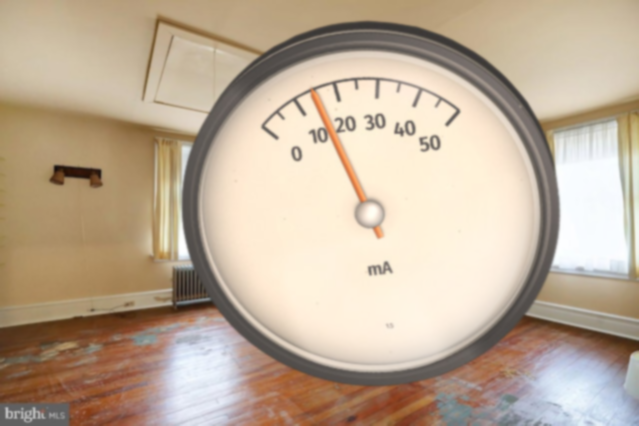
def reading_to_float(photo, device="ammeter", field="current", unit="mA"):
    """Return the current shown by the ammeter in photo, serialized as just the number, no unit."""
15
